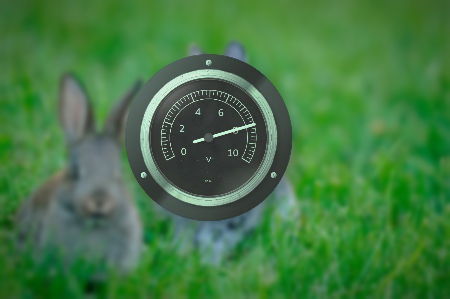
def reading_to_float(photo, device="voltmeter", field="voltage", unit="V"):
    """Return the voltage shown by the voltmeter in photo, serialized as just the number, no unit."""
8
